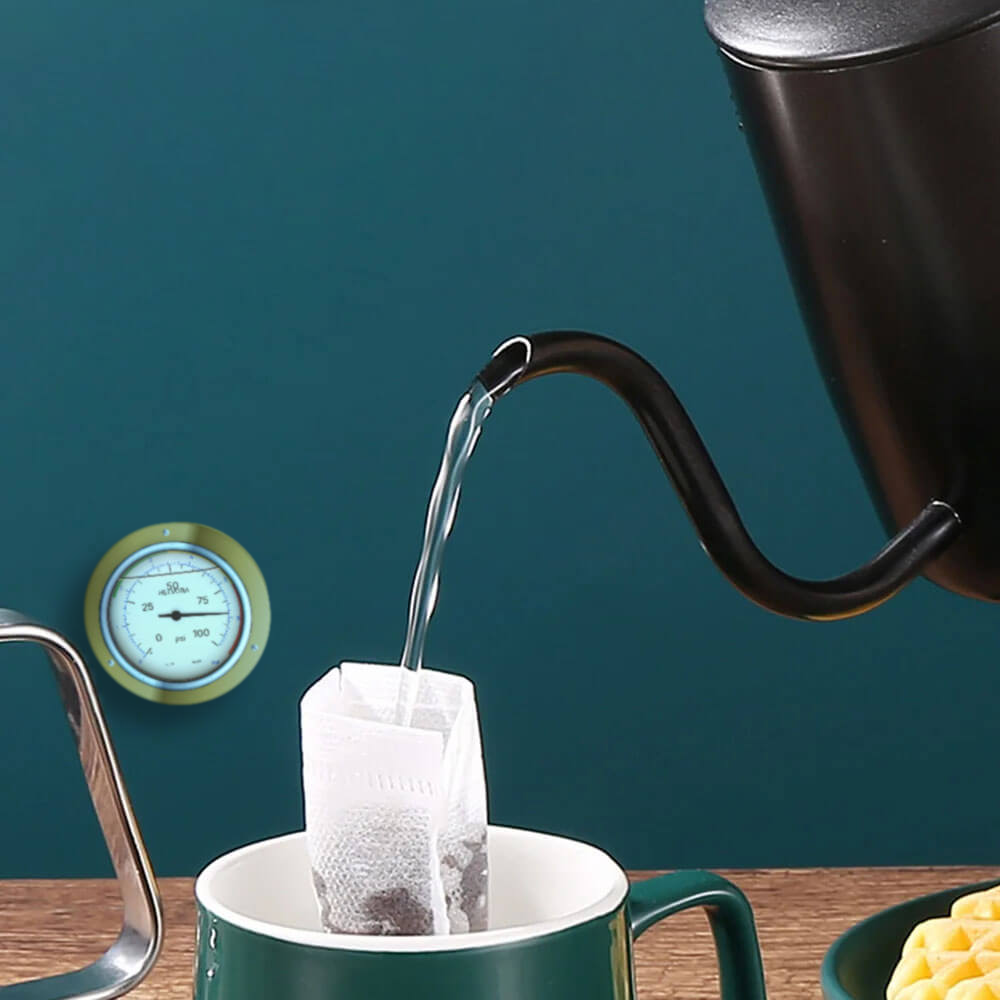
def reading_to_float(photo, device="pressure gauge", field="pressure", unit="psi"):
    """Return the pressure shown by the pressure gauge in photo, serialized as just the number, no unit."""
85
